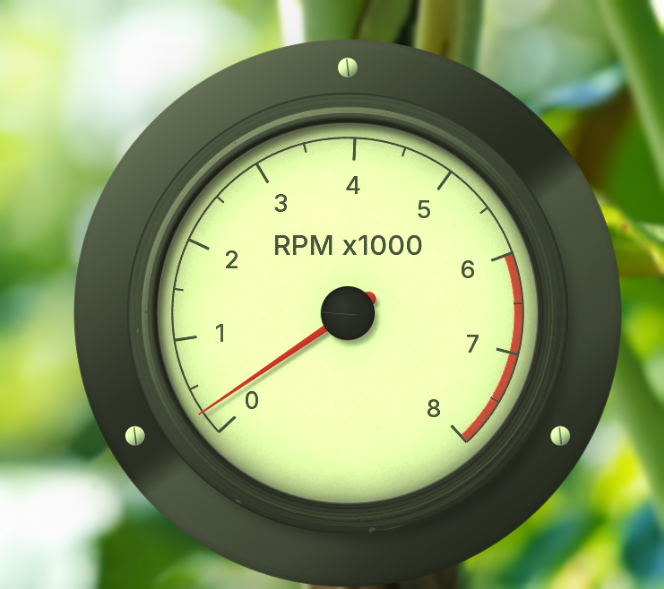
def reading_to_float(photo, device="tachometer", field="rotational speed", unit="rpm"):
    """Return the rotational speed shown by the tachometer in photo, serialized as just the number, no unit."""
250
